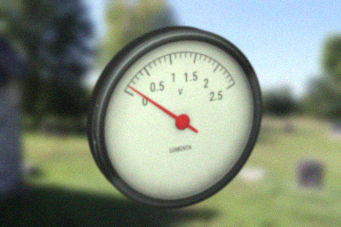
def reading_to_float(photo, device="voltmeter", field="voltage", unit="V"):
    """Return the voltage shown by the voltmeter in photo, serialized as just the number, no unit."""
0.1
